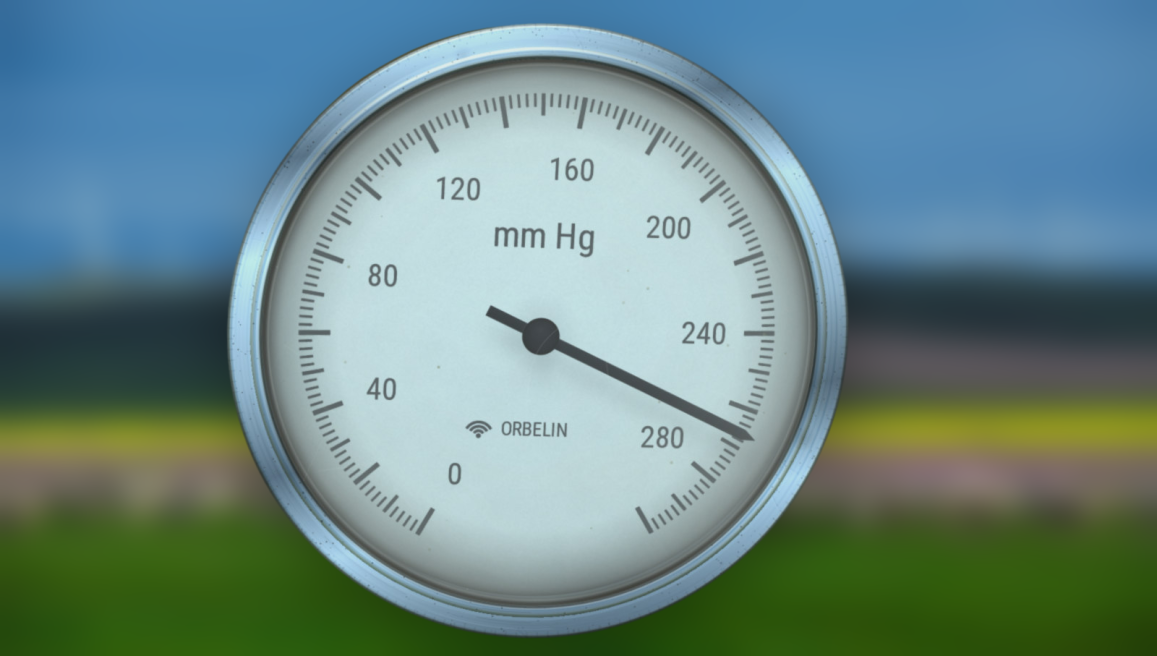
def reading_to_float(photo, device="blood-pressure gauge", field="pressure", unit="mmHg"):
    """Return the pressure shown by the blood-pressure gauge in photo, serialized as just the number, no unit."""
266
